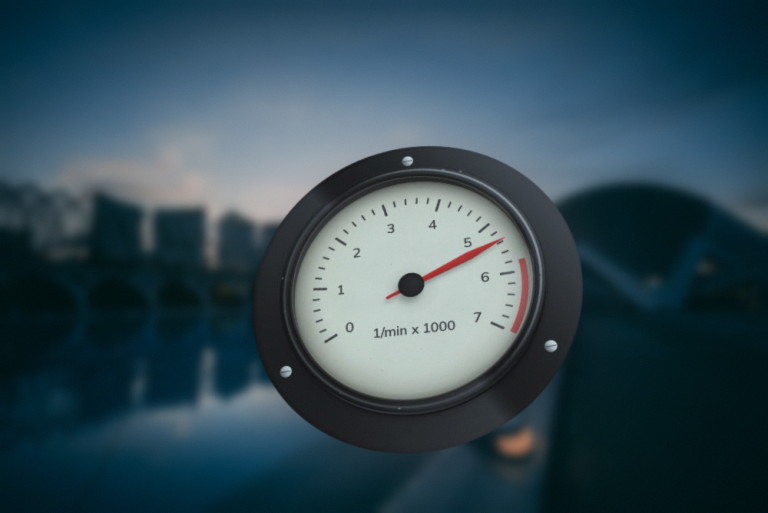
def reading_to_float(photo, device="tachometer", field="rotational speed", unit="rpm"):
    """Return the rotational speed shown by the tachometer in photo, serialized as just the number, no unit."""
5400
